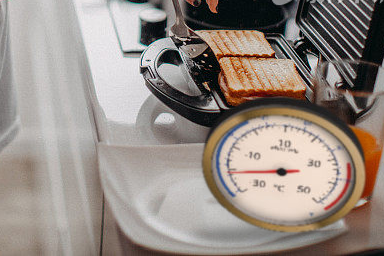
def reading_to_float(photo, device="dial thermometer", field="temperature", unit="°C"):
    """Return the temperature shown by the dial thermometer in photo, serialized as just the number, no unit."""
-20
